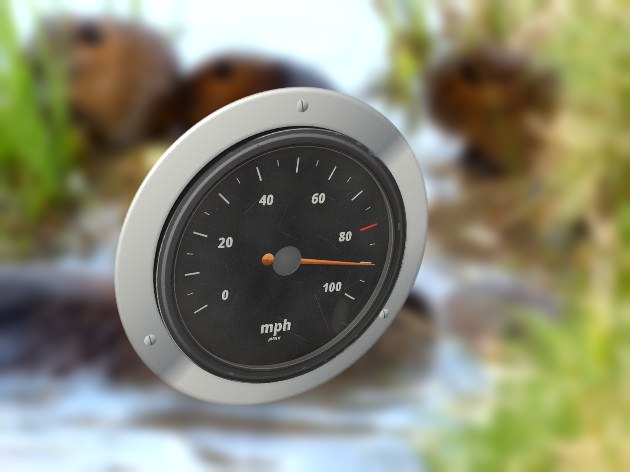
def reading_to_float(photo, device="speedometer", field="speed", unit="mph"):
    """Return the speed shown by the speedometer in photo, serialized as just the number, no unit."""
90
